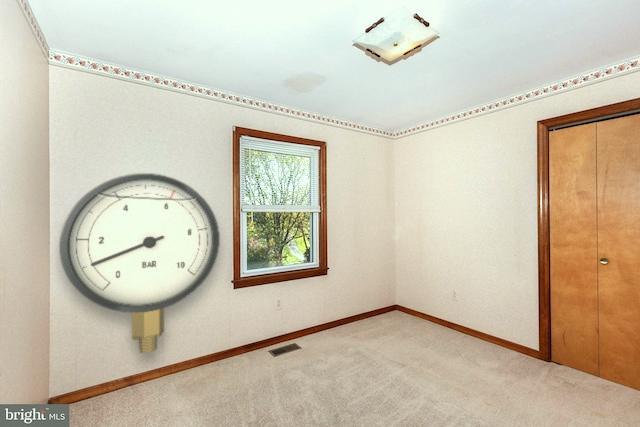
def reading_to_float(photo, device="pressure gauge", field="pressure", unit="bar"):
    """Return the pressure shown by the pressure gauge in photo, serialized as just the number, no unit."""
1
